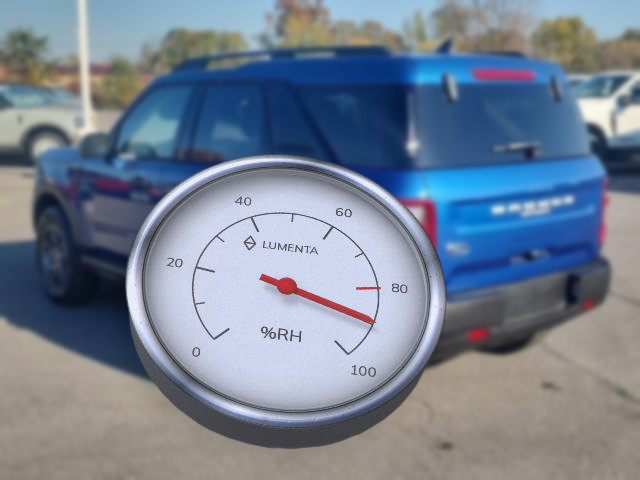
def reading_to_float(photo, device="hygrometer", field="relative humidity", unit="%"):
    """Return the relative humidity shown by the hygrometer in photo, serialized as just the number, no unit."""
90
